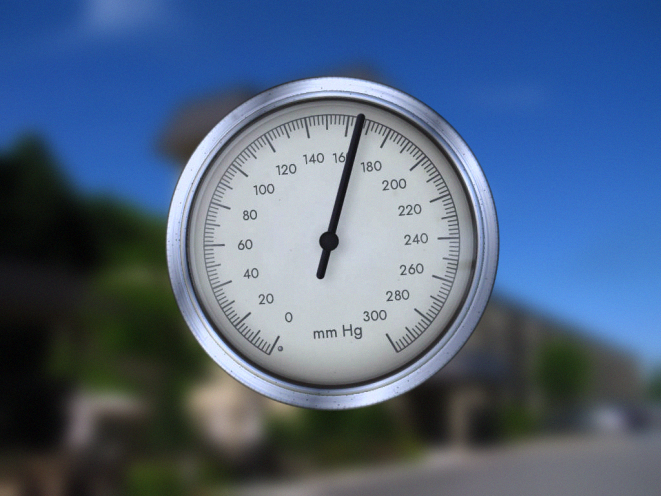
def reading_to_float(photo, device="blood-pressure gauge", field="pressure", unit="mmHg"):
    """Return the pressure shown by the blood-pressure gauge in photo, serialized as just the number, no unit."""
166
